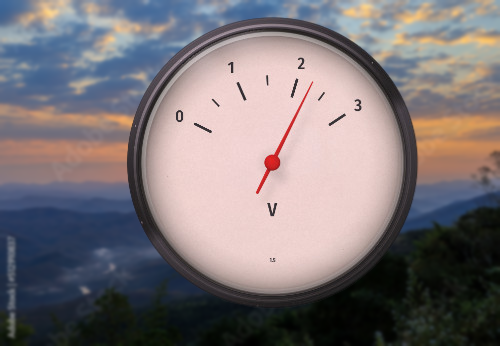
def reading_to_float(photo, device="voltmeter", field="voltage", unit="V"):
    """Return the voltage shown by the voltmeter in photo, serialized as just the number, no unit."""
2.25
